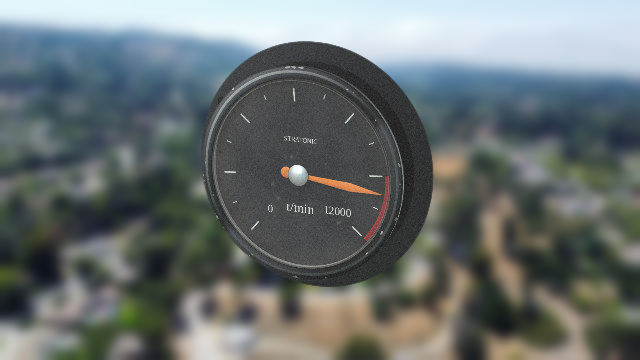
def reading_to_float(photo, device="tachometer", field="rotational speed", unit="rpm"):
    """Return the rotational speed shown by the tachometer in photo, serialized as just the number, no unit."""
10500
